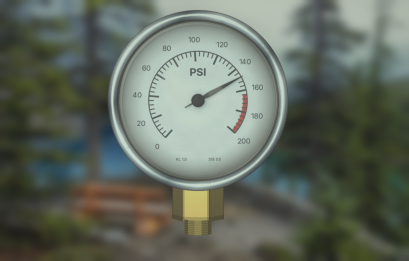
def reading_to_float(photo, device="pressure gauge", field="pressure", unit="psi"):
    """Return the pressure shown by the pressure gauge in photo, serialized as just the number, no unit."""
148
